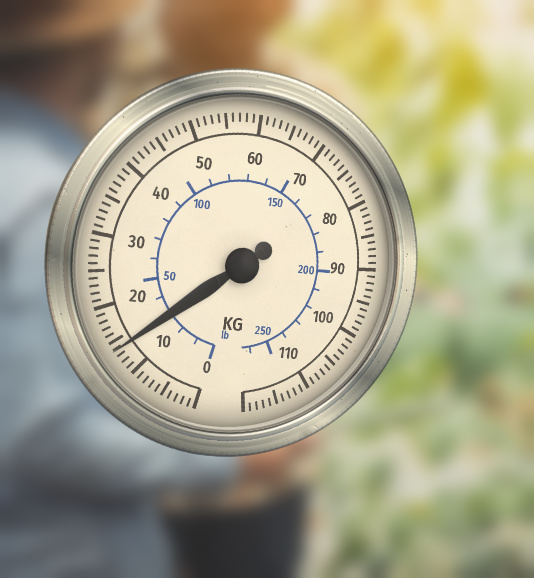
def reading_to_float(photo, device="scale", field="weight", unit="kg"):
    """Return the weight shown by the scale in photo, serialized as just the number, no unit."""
14
